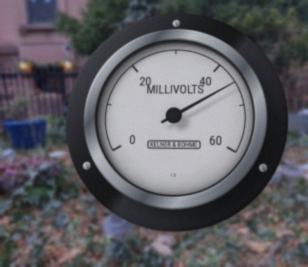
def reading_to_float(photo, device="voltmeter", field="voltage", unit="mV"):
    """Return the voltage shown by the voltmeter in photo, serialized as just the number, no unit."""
45
